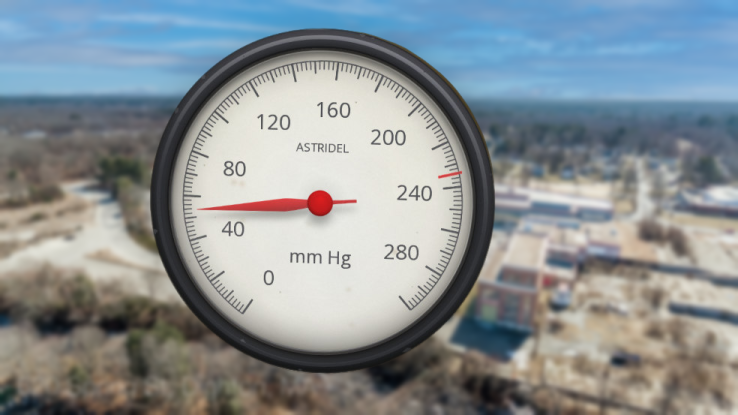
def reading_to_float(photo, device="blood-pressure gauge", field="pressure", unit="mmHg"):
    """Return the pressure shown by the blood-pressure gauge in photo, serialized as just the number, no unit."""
54
